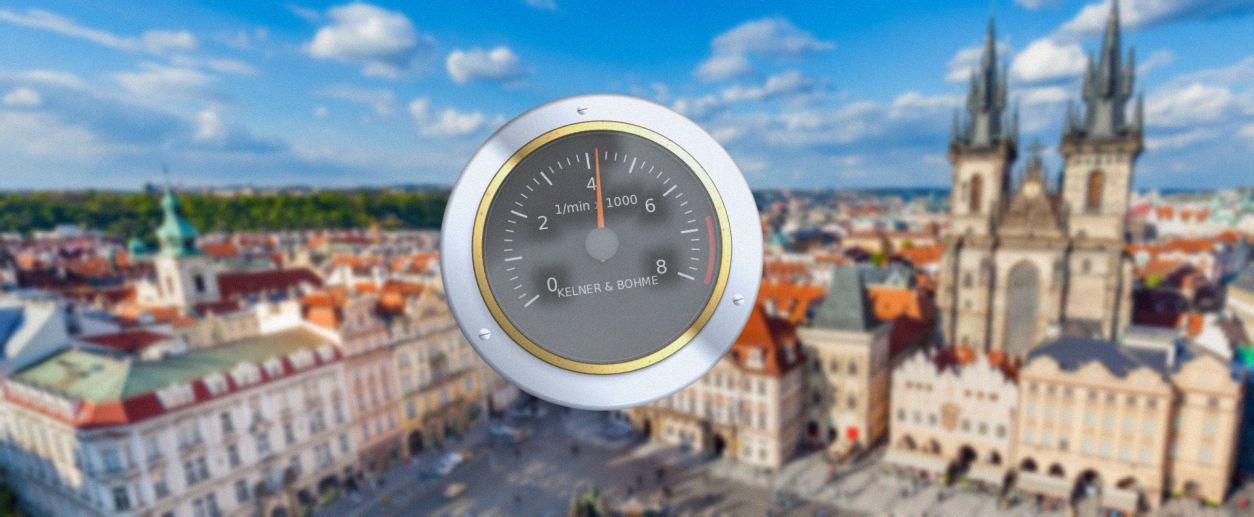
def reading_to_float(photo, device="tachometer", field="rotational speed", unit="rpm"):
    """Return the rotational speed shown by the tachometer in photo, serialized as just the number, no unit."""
4200
